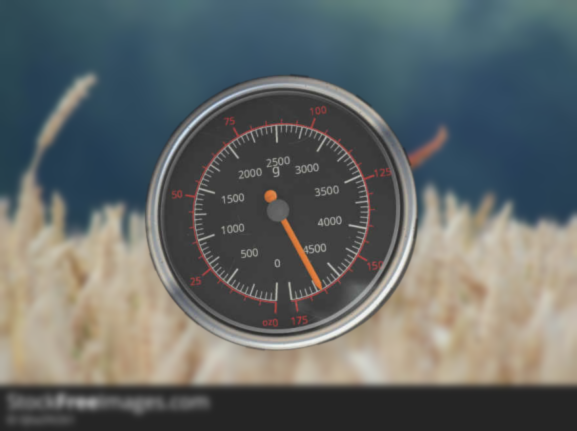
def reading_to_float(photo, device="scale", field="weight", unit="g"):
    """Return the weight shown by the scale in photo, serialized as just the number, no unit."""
4700
